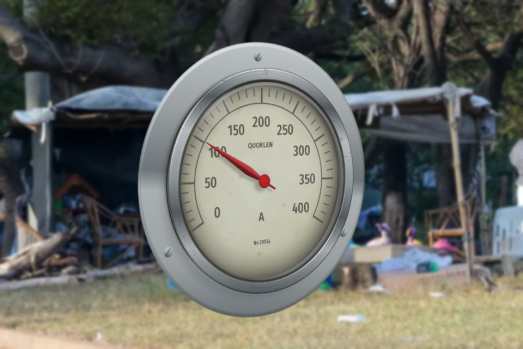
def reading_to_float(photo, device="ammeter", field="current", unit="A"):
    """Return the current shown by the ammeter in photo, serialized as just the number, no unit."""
100
